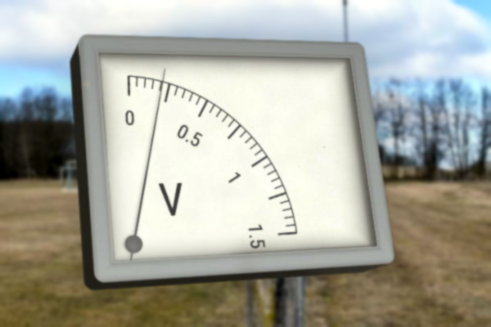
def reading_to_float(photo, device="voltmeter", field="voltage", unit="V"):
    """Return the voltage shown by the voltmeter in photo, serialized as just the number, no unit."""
0.2
